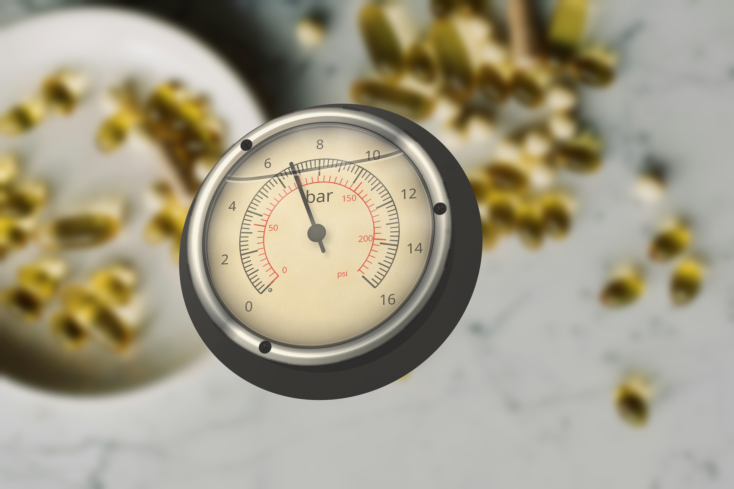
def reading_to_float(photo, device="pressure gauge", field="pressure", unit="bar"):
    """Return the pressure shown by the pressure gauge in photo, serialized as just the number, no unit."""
6.8
